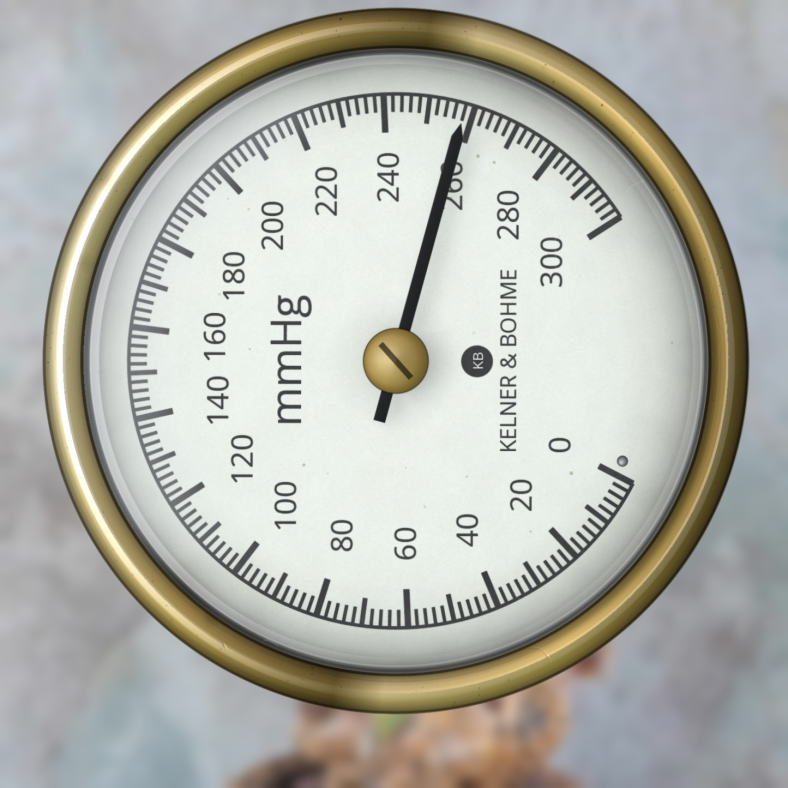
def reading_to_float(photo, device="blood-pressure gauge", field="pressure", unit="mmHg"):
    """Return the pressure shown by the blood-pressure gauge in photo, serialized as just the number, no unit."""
258
